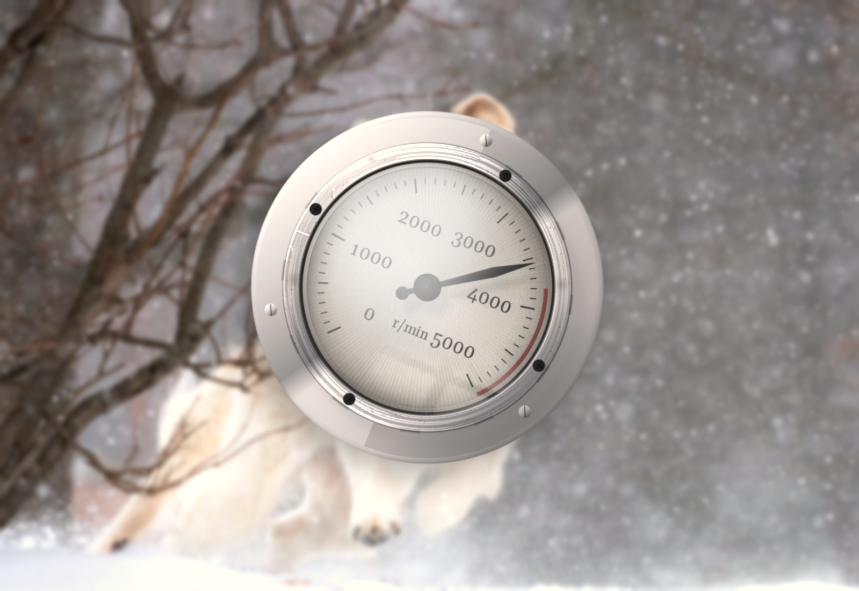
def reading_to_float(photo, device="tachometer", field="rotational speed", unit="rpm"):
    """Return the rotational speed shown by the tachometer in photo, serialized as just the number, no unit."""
3550
